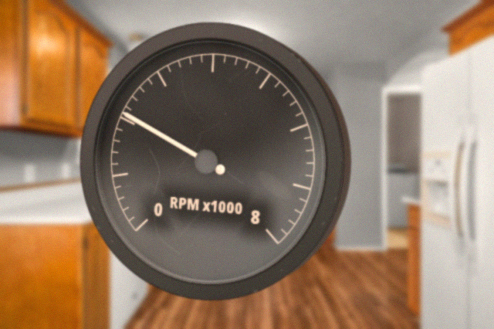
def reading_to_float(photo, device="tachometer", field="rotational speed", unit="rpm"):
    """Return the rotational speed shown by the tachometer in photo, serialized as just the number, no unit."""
2100
